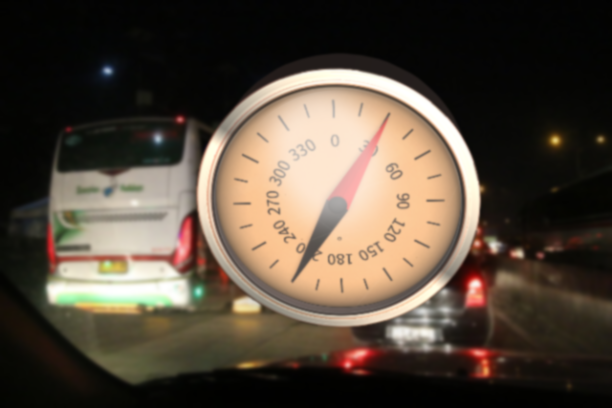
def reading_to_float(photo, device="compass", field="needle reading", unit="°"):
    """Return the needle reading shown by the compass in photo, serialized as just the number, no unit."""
30
